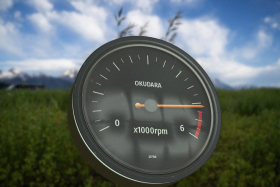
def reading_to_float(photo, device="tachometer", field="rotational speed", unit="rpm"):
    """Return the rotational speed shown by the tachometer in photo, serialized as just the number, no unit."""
5125
